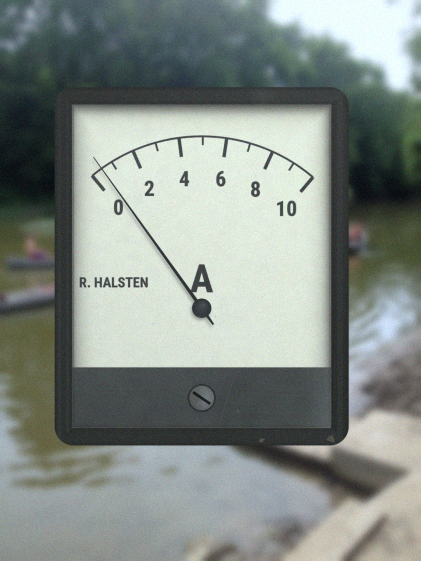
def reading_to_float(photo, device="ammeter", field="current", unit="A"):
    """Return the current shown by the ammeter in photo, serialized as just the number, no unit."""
0.5
